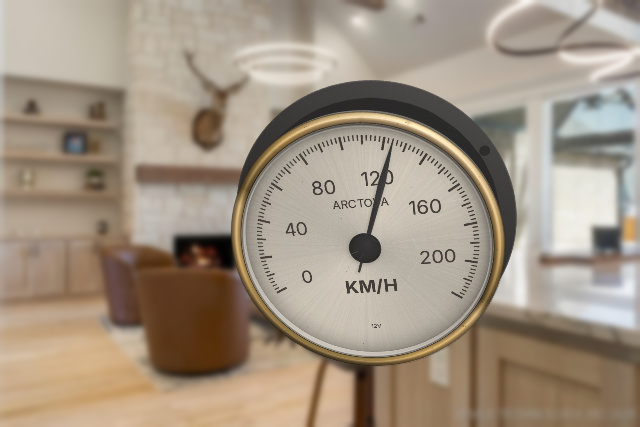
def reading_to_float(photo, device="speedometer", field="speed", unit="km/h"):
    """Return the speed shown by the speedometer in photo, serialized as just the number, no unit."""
124
